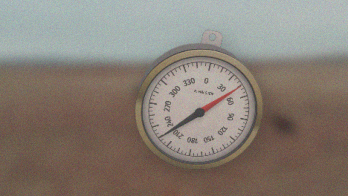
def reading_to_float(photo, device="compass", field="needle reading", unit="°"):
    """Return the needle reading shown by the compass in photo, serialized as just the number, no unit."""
45
